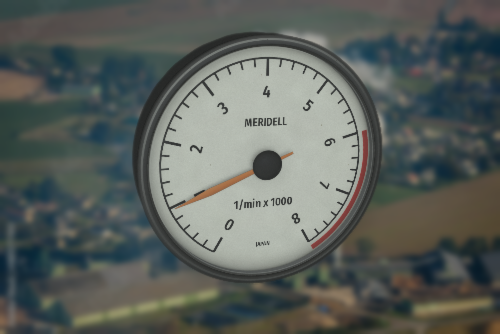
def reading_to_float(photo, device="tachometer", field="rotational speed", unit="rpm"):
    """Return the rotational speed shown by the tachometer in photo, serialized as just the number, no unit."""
1000
